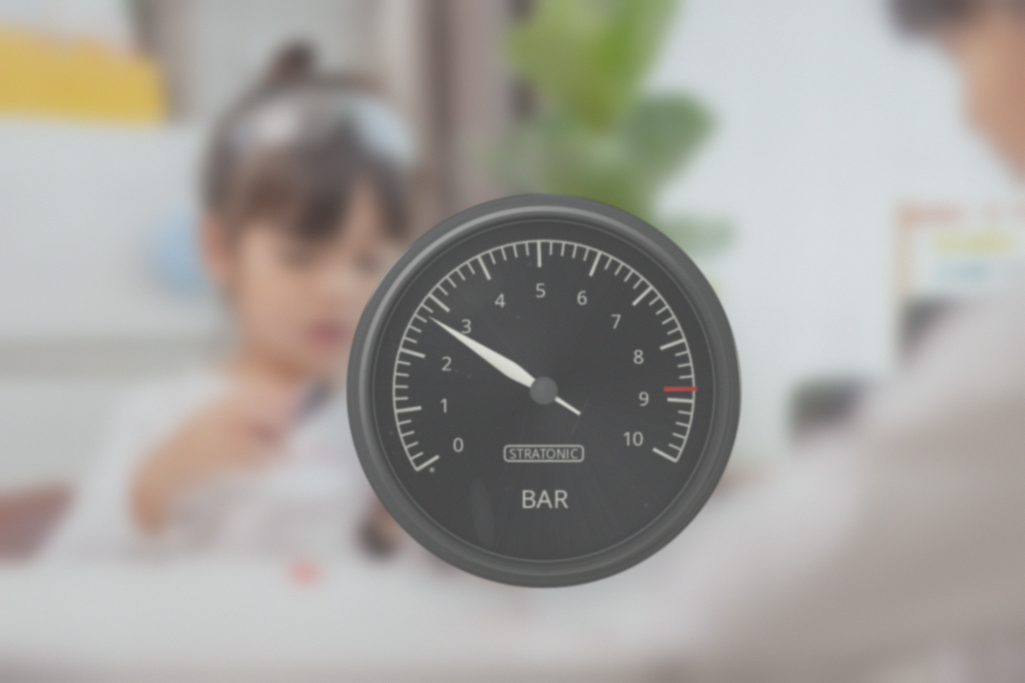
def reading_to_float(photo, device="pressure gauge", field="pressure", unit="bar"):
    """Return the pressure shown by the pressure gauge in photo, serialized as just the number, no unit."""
2.7
